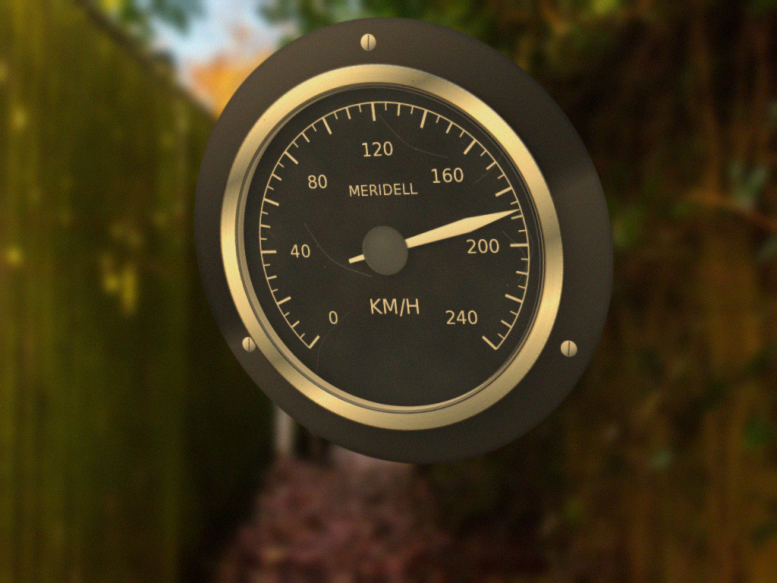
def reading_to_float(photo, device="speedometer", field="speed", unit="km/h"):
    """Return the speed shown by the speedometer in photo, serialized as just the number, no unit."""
187.5
